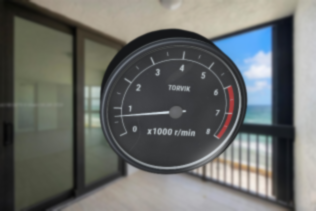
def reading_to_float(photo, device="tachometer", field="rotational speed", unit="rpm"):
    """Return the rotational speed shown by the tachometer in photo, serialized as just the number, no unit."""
750
